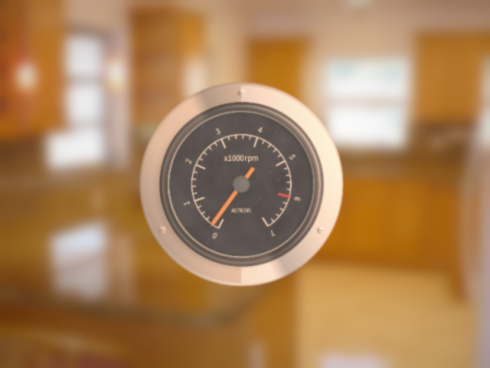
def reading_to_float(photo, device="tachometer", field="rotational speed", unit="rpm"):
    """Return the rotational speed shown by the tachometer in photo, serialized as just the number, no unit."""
200
